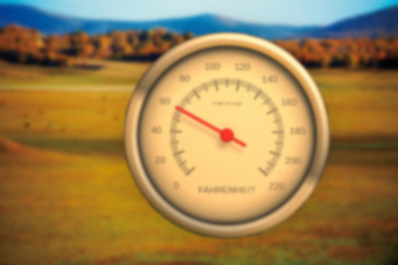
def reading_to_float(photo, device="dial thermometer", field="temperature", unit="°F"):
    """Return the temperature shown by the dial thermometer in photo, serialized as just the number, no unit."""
60
